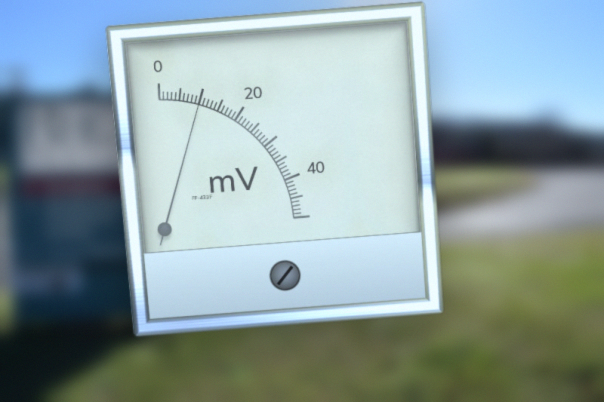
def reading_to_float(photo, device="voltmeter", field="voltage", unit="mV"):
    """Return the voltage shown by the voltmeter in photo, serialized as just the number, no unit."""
10
